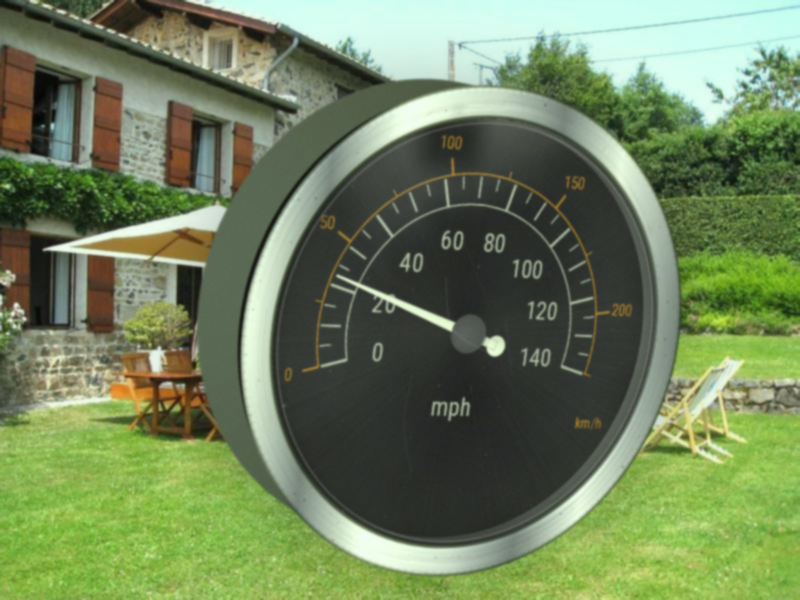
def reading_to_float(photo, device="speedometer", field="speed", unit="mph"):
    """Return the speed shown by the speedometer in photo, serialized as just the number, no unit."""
22.5
